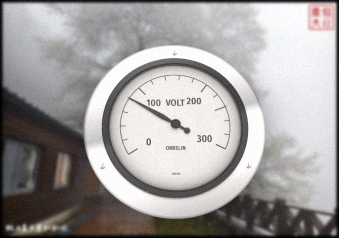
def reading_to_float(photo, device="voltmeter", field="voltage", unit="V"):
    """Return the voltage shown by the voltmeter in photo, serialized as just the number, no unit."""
80
